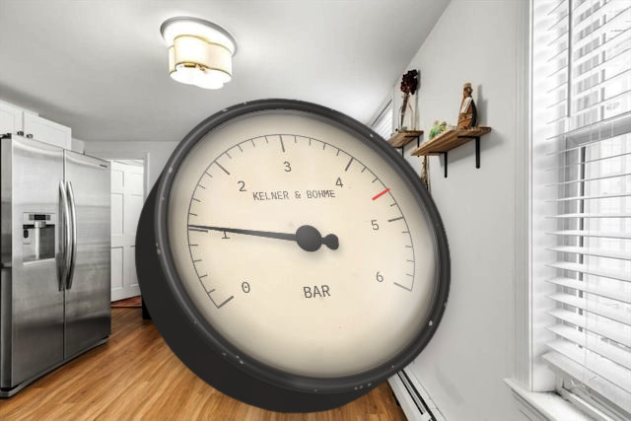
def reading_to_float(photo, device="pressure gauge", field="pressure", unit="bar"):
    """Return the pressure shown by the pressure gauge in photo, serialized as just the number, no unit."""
1
